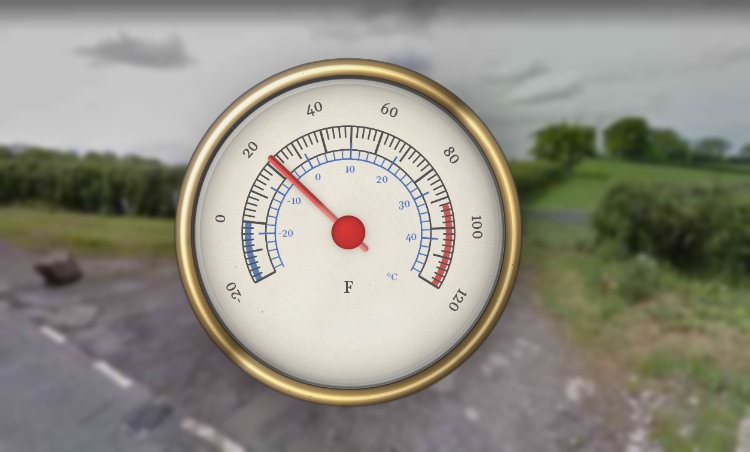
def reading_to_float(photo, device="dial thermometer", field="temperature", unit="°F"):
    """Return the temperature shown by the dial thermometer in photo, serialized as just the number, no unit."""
22
